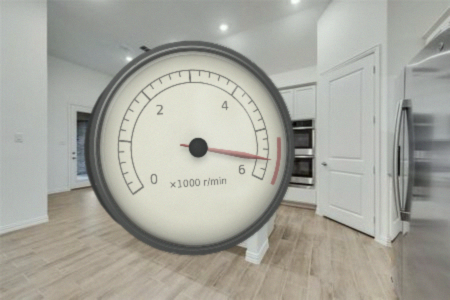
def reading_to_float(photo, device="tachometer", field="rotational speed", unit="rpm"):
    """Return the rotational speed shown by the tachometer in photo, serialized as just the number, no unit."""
5600
